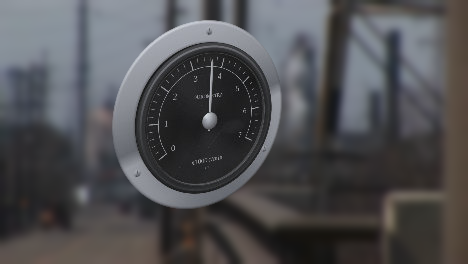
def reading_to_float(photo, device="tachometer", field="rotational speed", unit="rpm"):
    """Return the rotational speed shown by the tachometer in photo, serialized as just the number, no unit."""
3600
